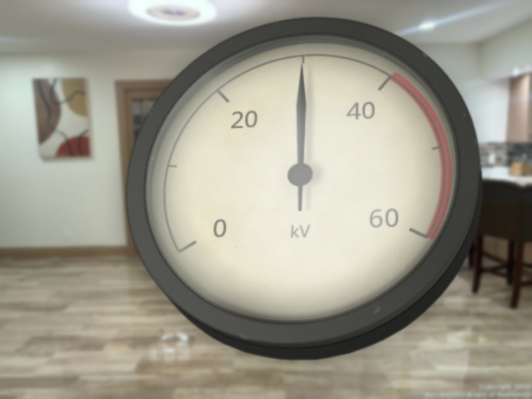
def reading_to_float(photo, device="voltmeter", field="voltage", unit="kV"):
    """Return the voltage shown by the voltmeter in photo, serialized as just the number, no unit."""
30
